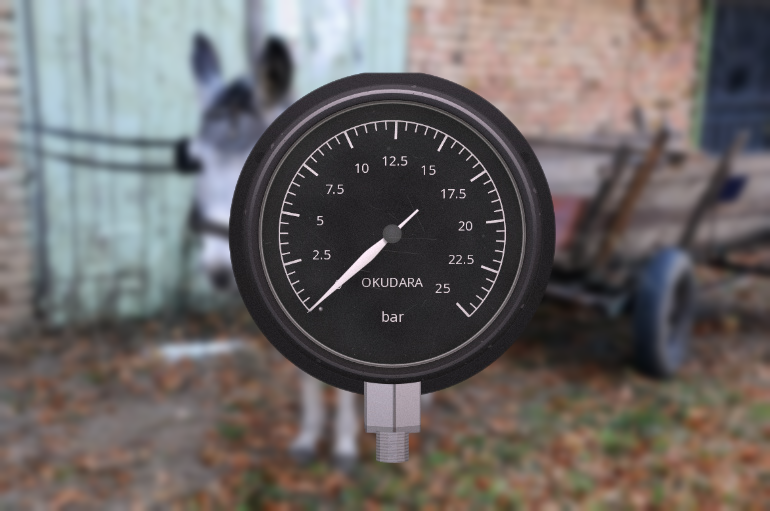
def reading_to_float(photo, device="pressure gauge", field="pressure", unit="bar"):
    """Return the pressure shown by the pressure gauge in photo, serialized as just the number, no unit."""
0
